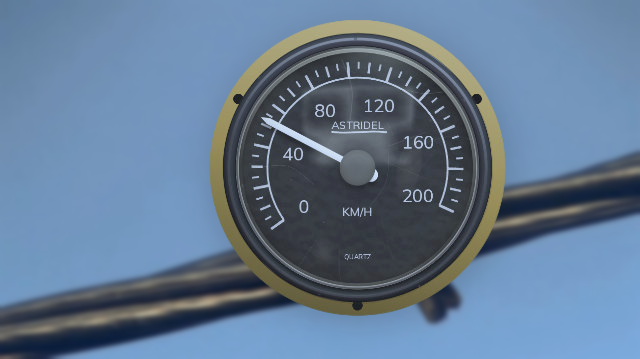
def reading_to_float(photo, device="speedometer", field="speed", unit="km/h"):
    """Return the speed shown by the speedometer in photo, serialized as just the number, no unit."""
52.5
